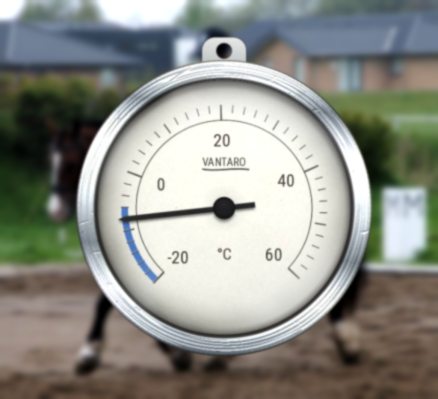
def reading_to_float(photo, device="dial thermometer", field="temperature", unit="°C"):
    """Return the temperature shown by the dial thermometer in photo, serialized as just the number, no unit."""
-8
